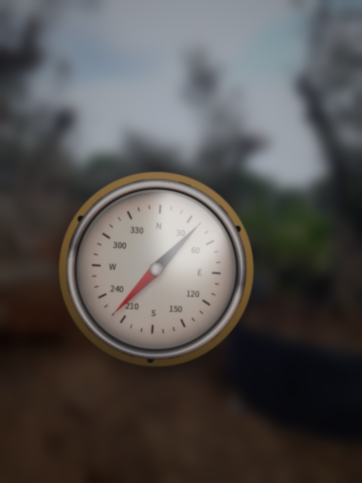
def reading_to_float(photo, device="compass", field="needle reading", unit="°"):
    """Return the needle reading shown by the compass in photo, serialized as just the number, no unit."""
220
